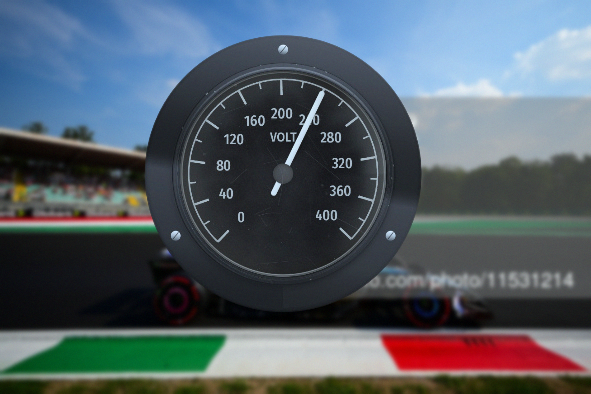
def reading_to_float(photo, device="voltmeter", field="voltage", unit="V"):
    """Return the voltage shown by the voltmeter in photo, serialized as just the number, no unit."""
240
